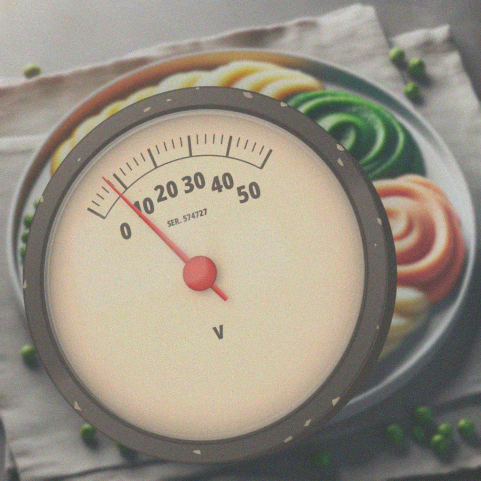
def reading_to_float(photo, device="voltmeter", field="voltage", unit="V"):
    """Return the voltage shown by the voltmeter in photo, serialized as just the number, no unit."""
8
